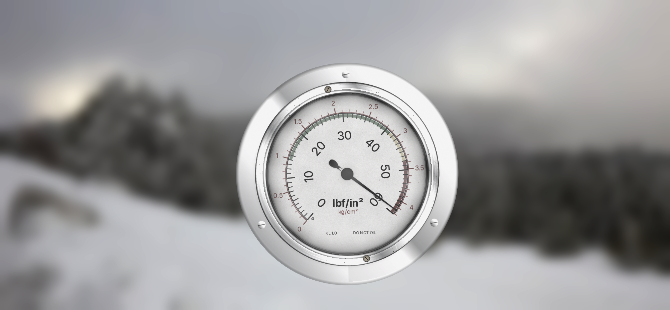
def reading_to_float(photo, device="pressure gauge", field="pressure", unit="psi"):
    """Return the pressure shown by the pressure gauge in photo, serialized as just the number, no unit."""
59
